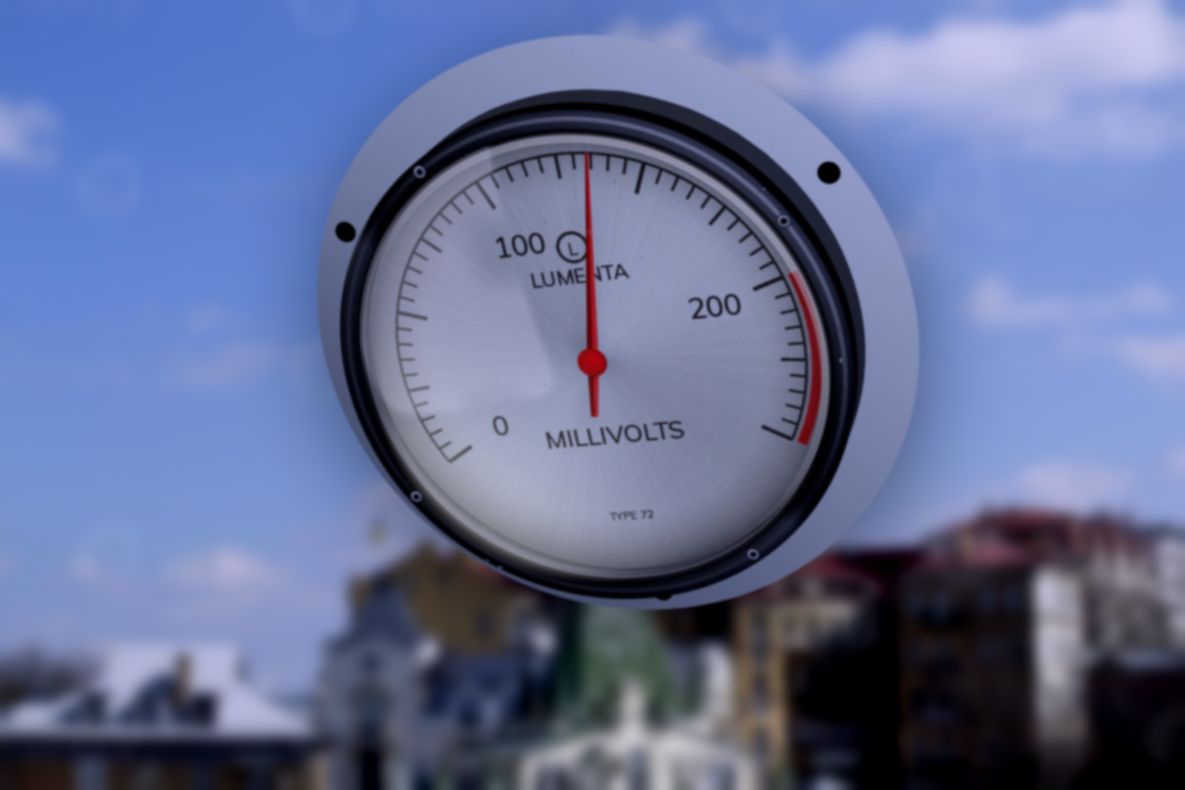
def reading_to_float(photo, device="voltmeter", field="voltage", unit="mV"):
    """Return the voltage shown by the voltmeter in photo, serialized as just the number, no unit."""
135
